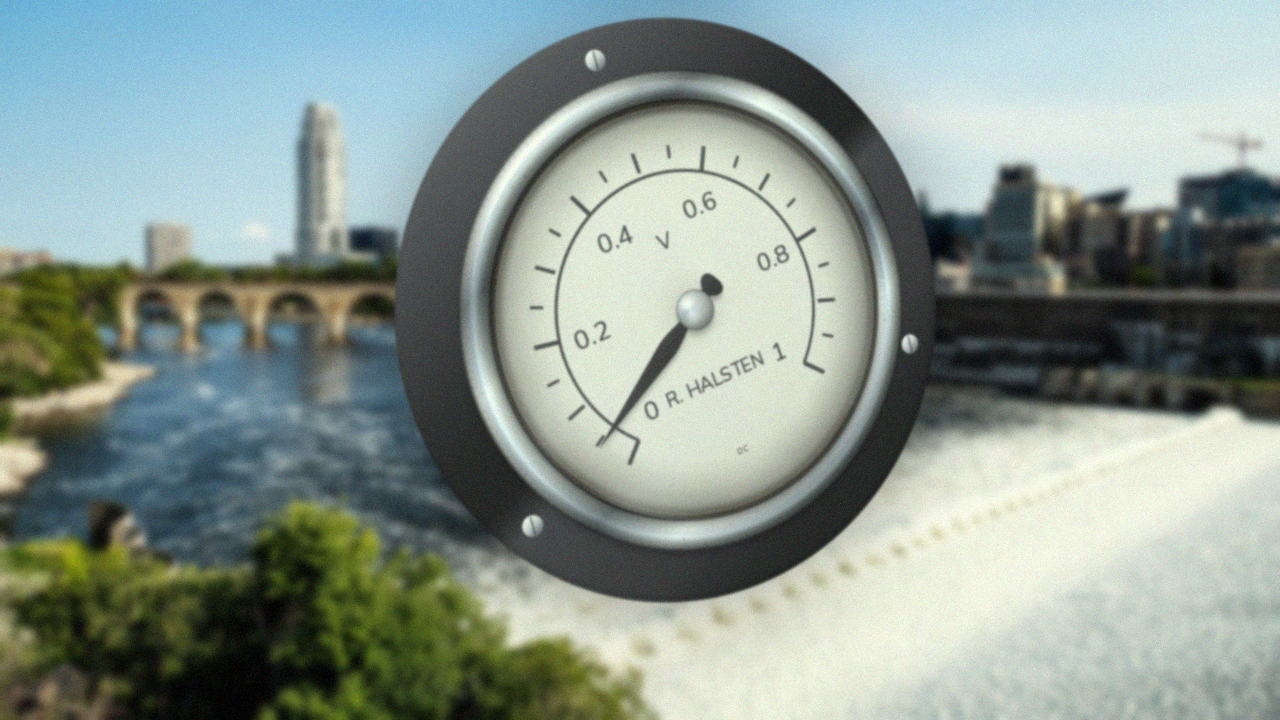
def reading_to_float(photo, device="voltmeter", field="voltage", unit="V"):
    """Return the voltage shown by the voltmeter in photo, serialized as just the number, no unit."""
0.05
